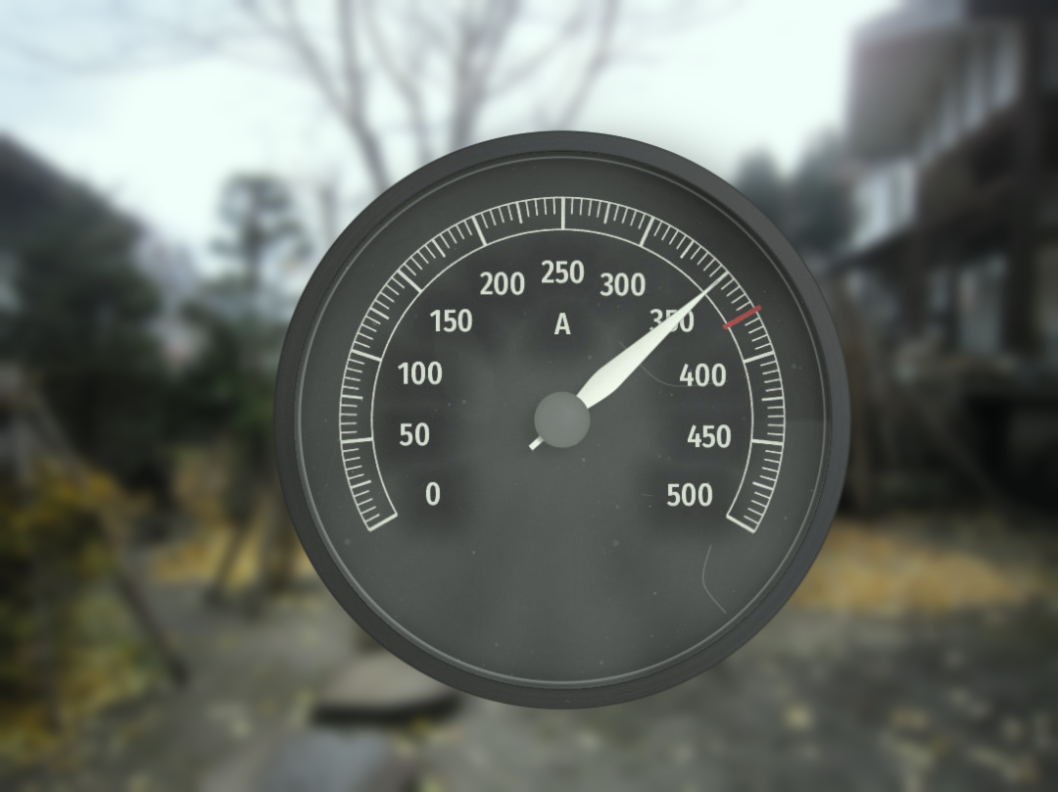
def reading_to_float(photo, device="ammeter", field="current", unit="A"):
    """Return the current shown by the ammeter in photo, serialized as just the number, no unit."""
350
